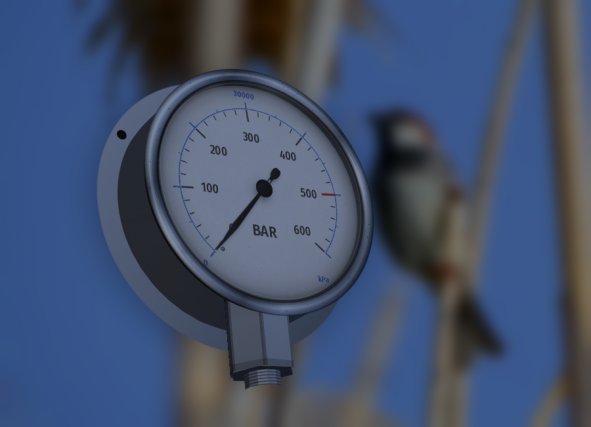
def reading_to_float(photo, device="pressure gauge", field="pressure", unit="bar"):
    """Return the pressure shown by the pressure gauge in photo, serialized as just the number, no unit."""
0
